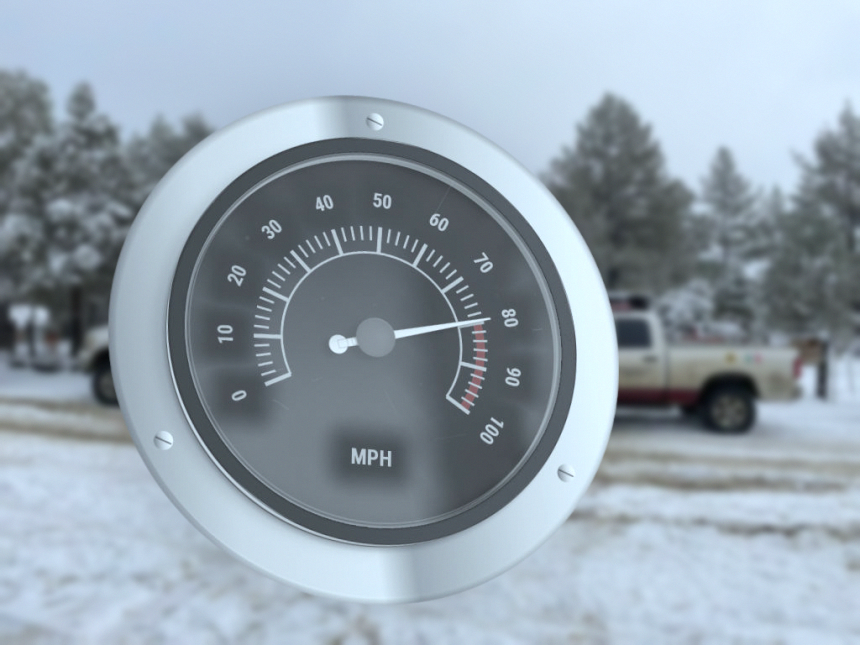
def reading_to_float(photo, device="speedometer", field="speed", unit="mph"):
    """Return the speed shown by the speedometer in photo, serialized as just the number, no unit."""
80
